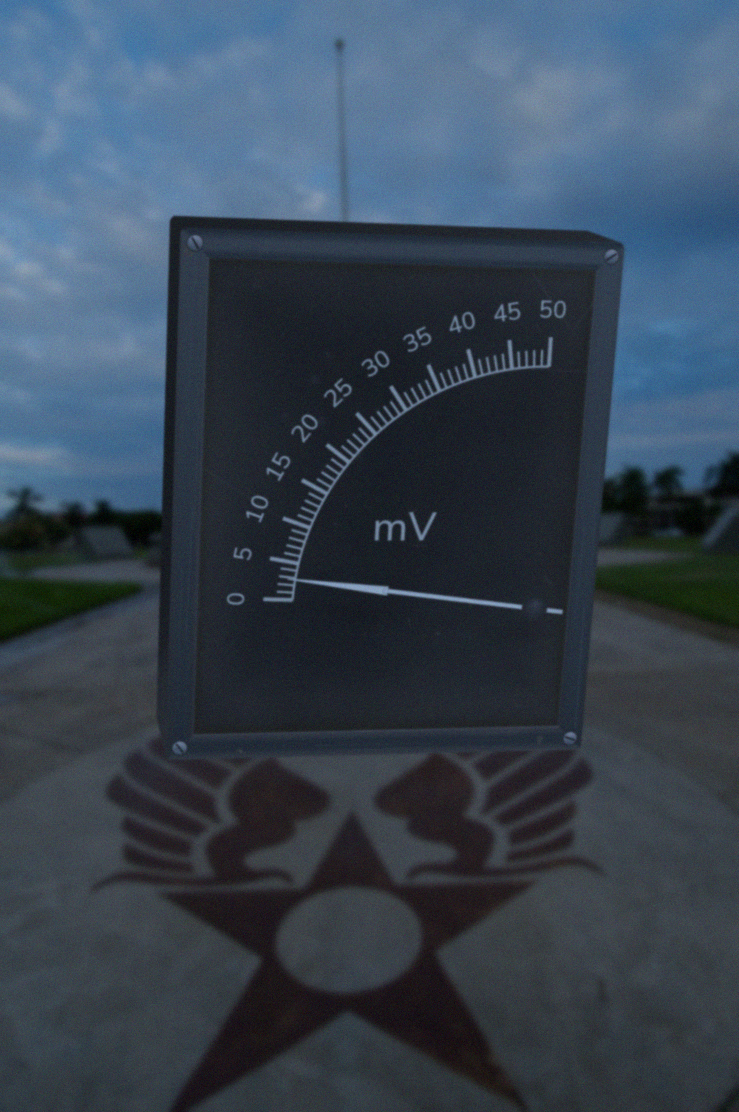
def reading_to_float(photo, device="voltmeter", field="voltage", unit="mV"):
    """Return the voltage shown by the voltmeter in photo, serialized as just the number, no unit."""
3
